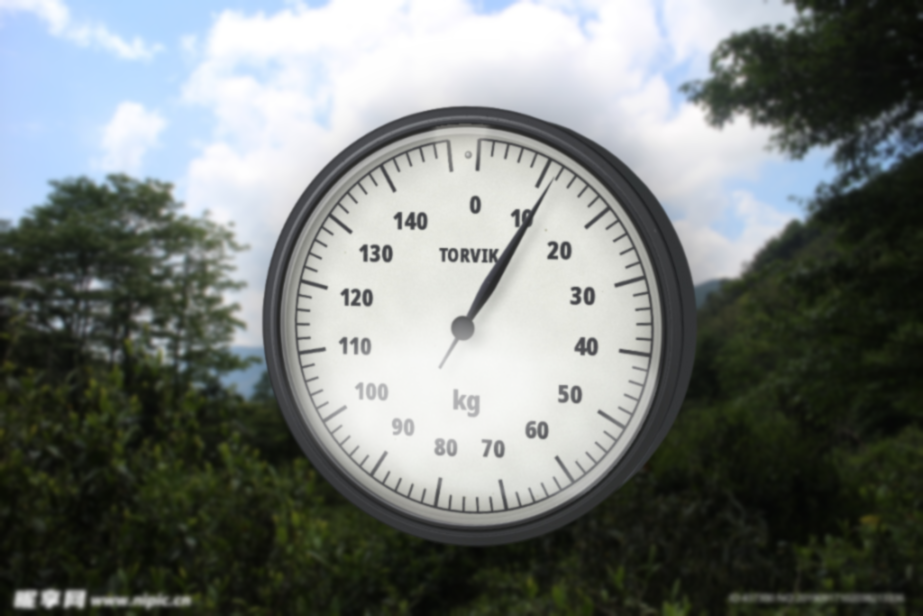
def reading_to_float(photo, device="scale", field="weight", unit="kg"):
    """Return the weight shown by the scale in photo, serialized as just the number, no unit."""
12
